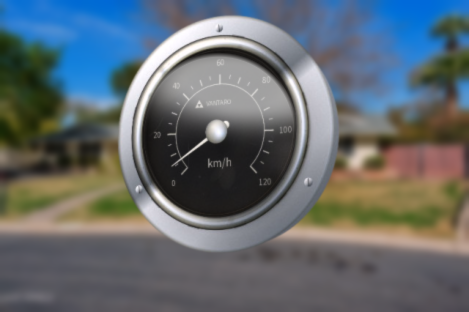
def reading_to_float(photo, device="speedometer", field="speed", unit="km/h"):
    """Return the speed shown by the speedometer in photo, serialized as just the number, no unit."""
5
